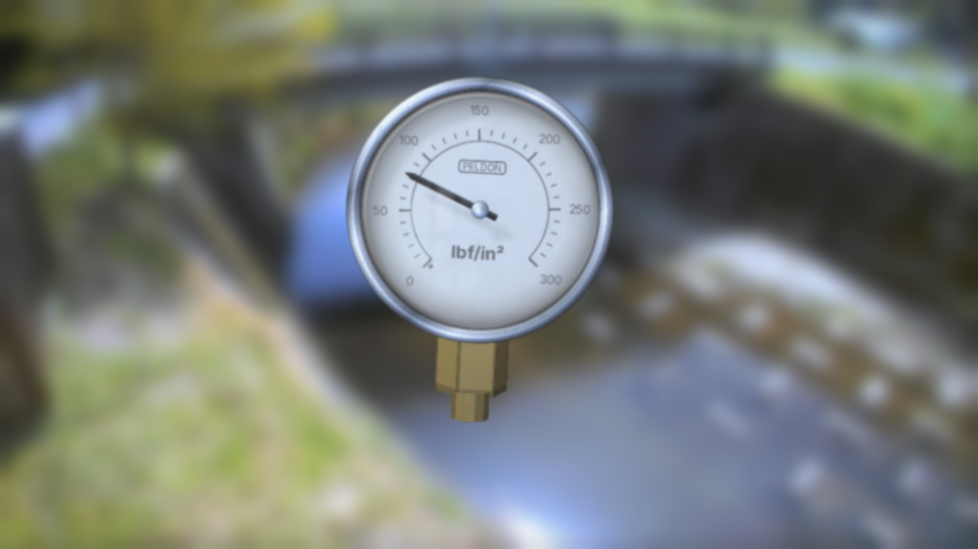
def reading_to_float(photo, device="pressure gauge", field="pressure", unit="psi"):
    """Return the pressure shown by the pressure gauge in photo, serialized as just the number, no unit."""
80
